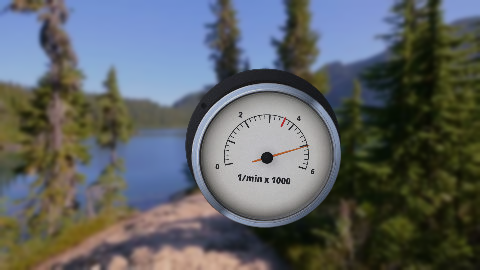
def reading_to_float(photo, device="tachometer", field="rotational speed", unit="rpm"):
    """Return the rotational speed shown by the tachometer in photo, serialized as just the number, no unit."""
5000
